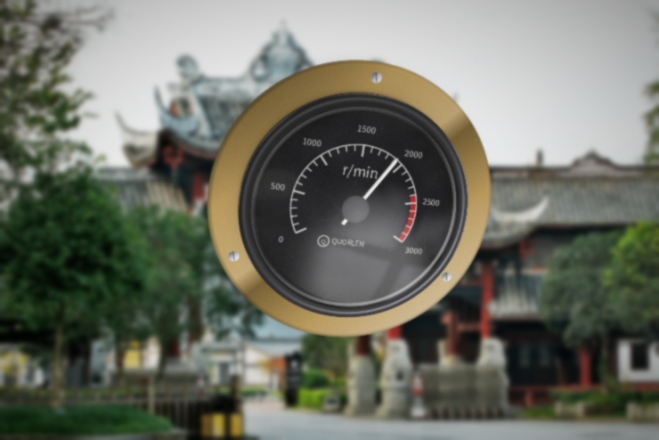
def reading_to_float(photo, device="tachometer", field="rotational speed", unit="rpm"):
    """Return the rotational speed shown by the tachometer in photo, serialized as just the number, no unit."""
1900
